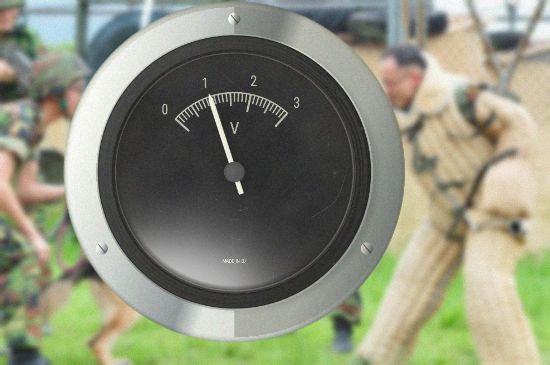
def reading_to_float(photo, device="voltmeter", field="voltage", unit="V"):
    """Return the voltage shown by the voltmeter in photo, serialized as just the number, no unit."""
1
